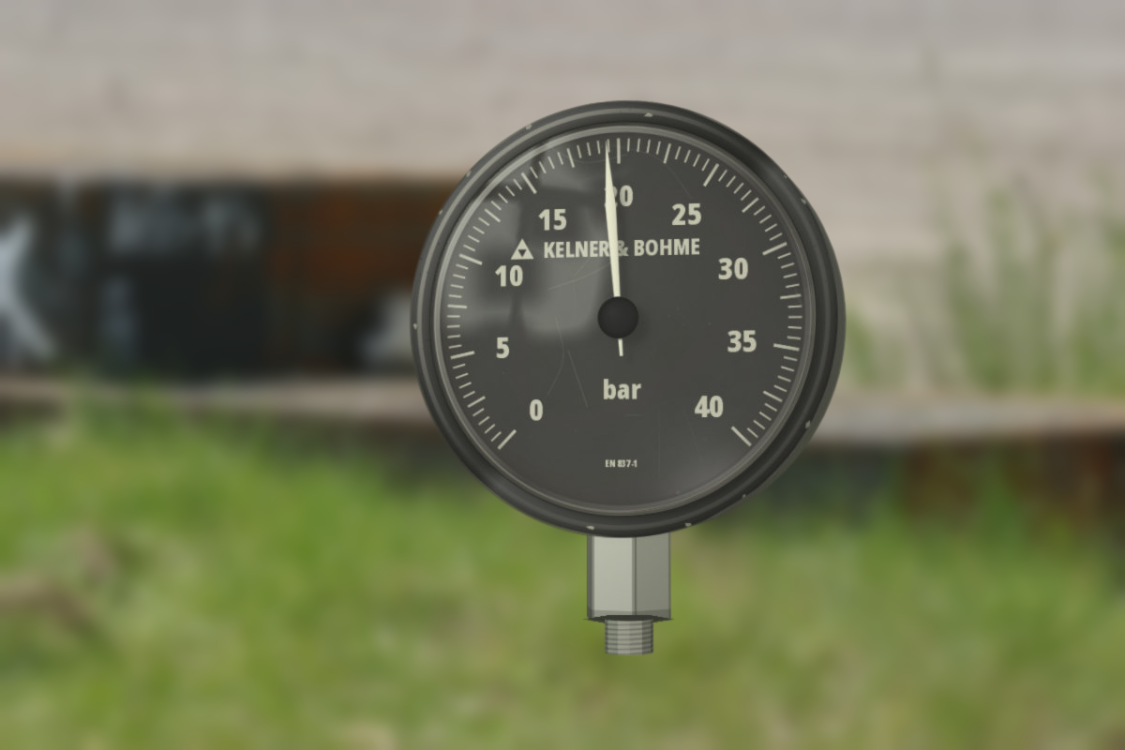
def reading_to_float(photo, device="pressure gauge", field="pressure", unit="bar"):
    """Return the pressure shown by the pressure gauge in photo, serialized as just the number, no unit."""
19.5
